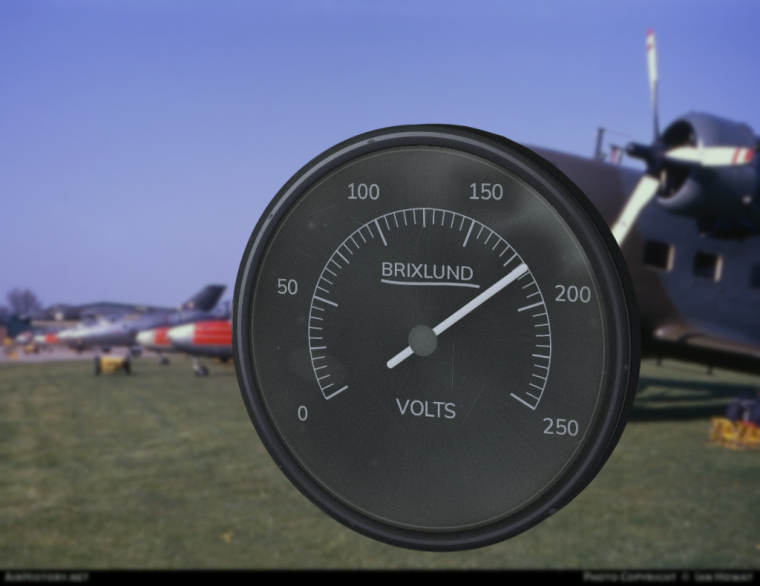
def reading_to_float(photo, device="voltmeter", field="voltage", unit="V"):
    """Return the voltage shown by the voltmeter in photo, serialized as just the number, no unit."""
182.5
